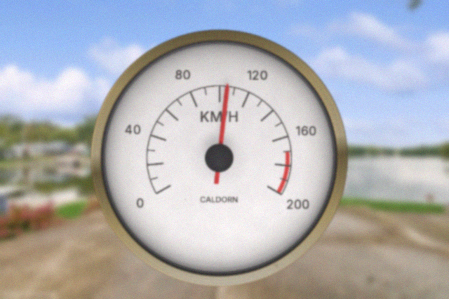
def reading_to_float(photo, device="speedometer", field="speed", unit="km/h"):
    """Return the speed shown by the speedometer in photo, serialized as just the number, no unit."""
105
